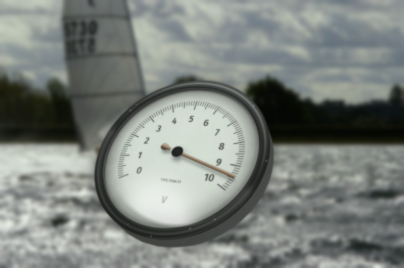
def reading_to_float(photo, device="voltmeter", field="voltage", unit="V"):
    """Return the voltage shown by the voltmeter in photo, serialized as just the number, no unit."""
9.5
